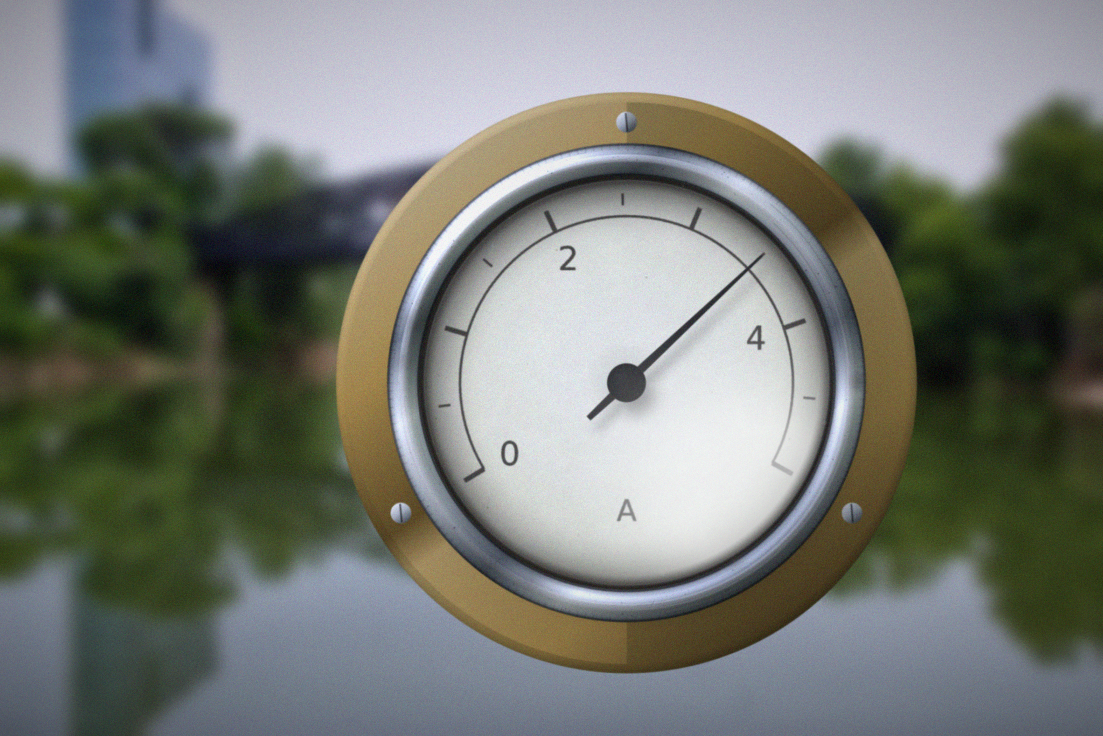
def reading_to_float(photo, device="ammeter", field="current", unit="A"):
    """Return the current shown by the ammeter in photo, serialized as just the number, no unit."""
3.5
